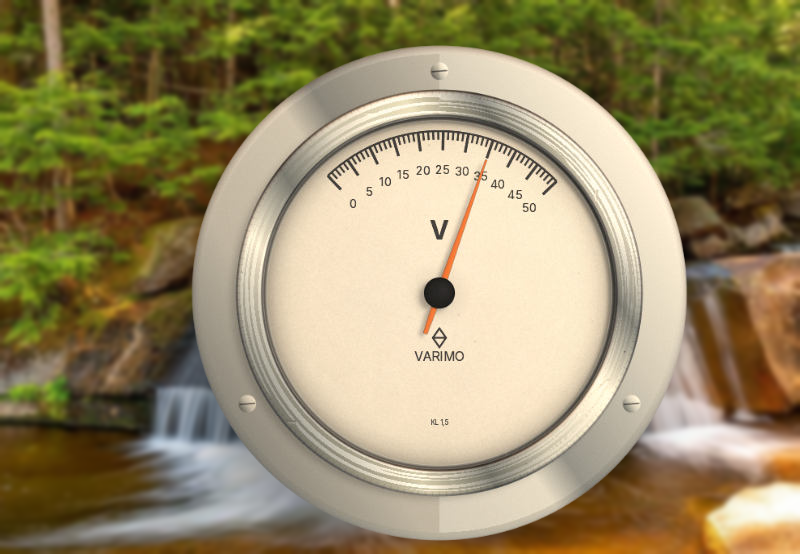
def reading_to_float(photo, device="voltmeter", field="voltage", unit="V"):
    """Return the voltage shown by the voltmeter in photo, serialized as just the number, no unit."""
35
